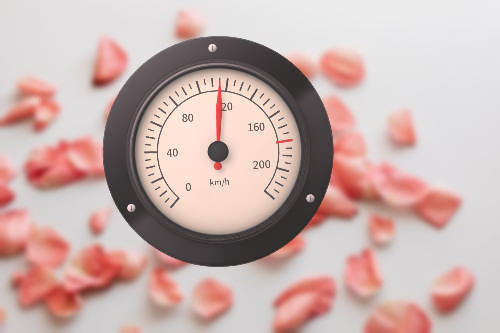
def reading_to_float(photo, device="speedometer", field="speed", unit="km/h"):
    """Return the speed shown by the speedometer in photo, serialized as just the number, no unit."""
115
